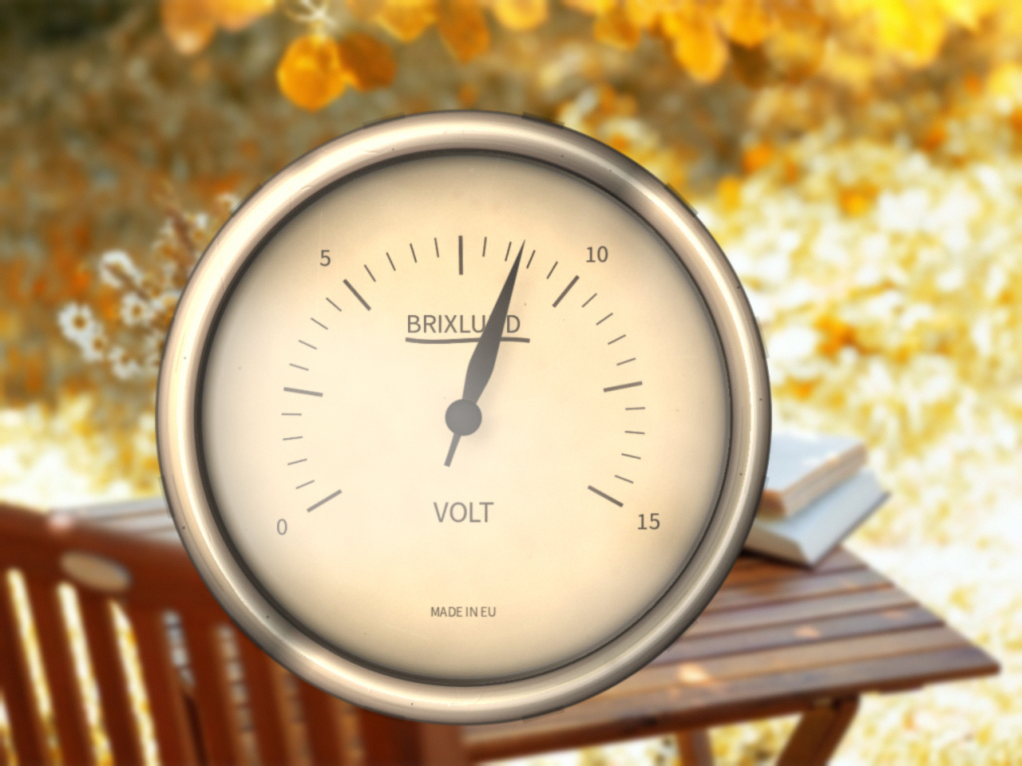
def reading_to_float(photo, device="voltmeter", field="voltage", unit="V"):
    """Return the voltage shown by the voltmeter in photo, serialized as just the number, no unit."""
8.75
